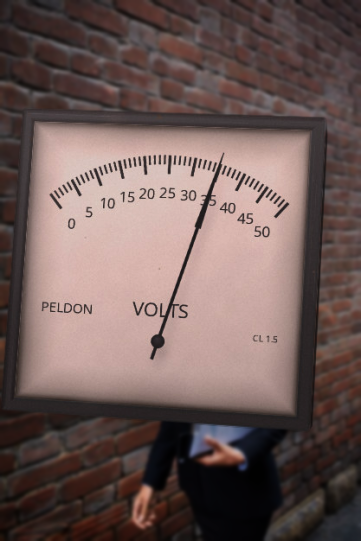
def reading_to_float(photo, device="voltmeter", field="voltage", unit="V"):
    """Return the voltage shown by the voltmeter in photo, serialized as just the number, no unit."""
35
